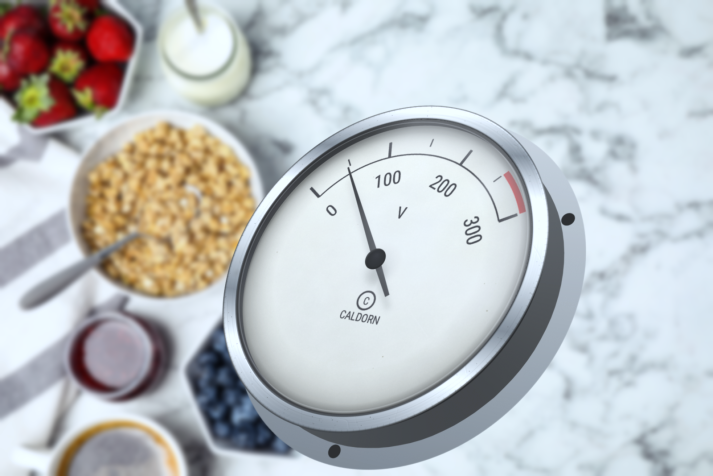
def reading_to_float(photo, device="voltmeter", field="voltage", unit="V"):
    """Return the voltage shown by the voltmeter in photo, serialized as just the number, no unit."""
50
